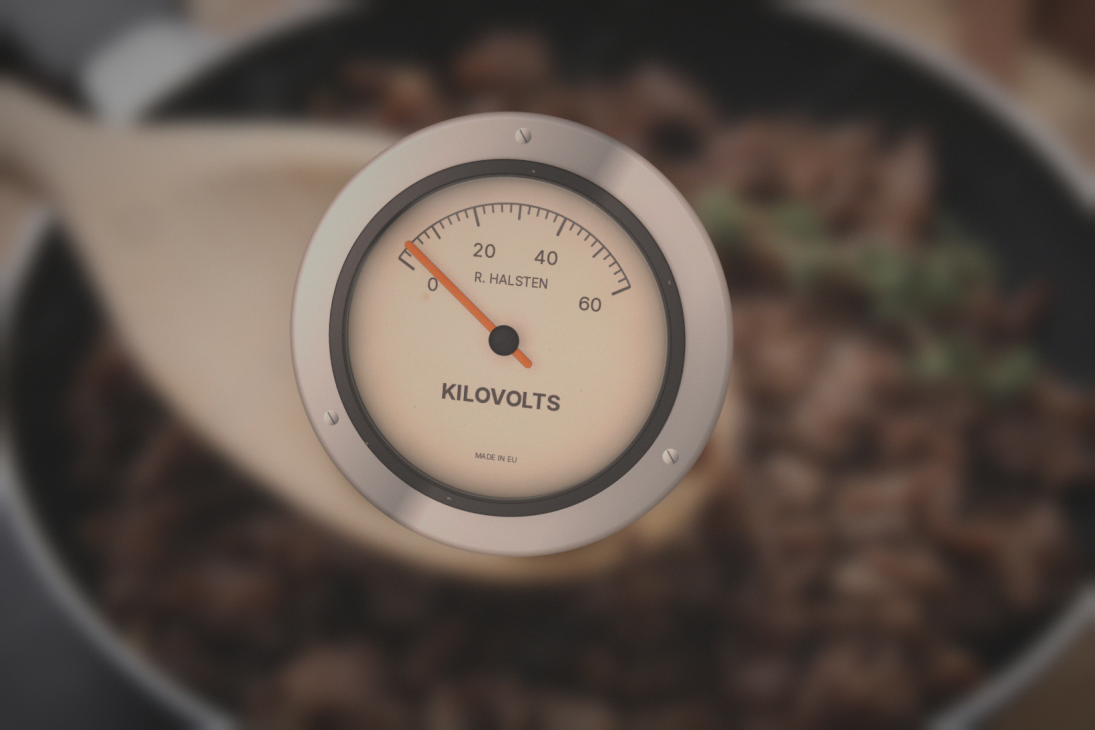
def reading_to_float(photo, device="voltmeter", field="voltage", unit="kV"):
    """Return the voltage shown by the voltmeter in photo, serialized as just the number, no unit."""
4
